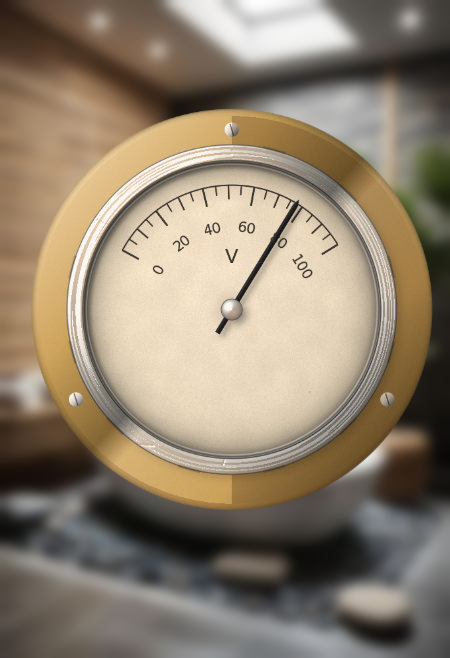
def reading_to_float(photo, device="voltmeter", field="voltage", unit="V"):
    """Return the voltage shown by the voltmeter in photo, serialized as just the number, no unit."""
77.5
